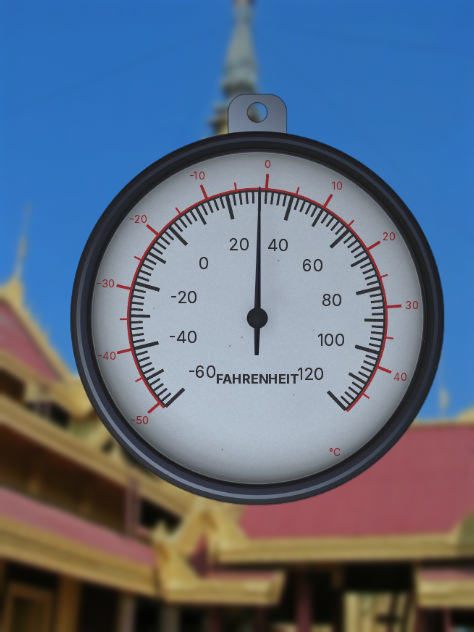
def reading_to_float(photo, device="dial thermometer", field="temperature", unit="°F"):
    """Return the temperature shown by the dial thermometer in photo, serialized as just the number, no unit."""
30
